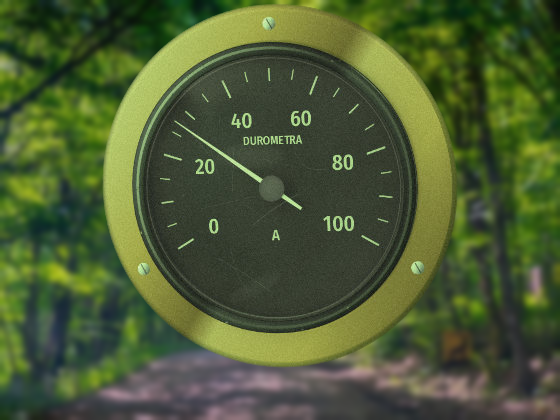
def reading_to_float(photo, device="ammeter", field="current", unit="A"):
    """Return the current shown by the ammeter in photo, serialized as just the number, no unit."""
27.5
